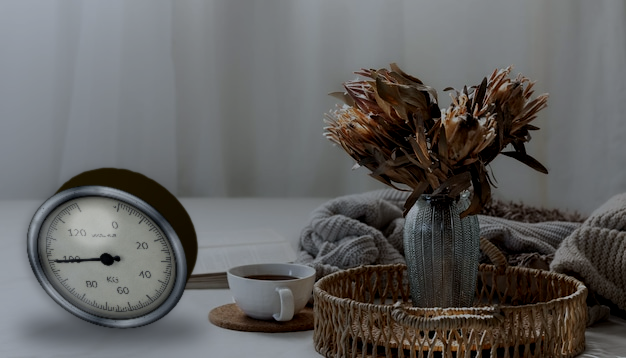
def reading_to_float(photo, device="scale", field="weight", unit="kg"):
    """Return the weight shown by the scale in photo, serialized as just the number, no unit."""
100
